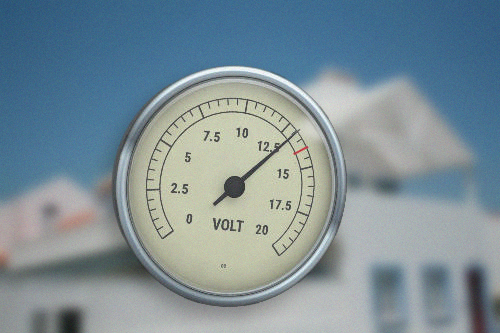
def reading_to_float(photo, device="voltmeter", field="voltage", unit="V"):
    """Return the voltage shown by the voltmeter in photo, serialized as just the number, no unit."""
13
